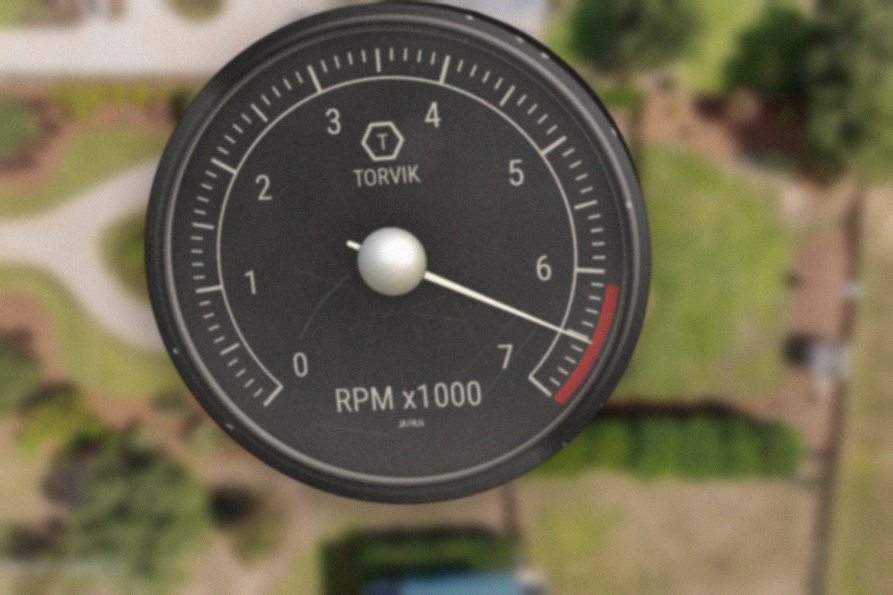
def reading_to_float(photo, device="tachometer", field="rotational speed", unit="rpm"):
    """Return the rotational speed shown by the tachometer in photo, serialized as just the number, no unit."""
6500
